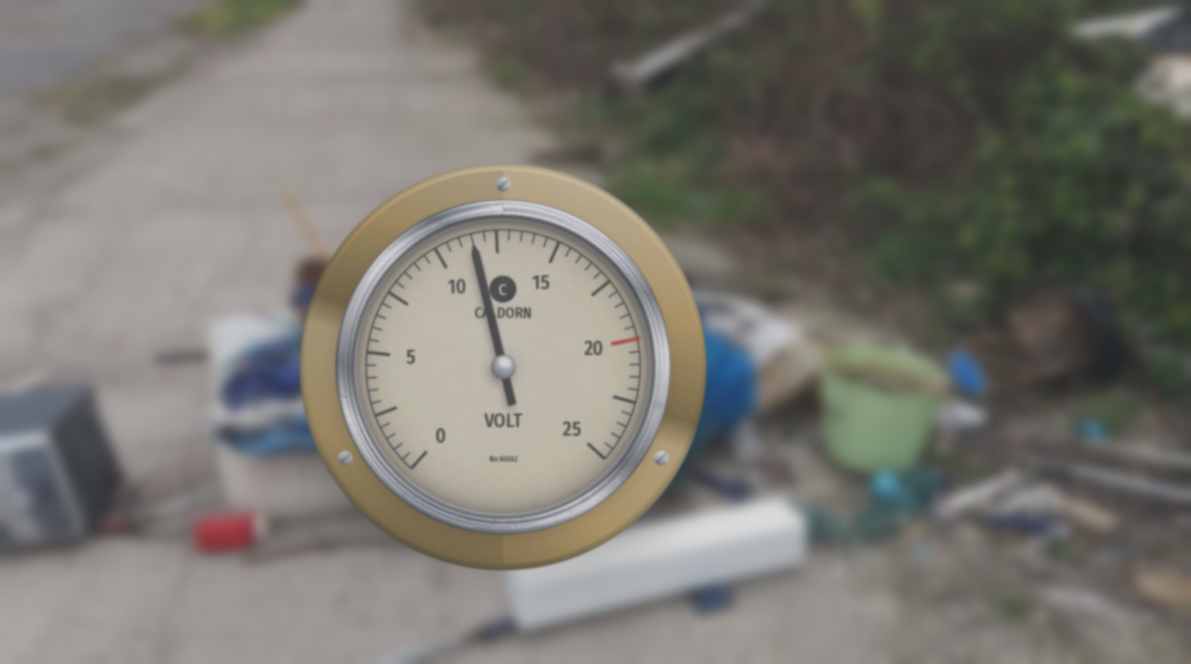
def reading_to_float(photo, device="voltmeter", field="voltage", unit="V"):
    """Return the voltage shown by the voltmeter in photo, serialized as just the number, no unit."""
11.5
